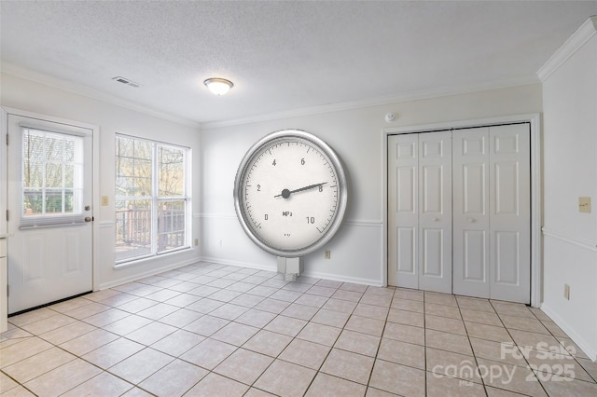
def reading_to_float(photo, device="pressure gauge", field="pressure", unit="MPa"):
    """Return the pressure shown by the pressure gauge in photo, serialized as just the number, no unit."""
7.8
